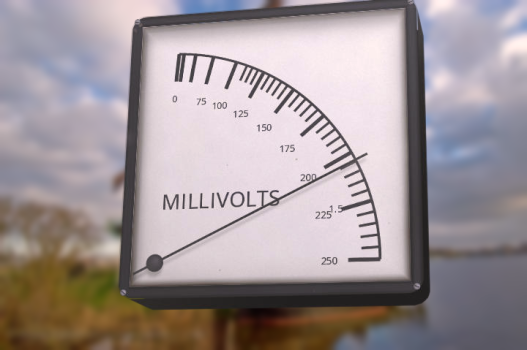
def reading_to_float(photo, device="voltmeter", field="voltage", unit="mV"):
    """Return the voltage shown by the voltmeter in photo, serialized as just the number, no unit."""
205
